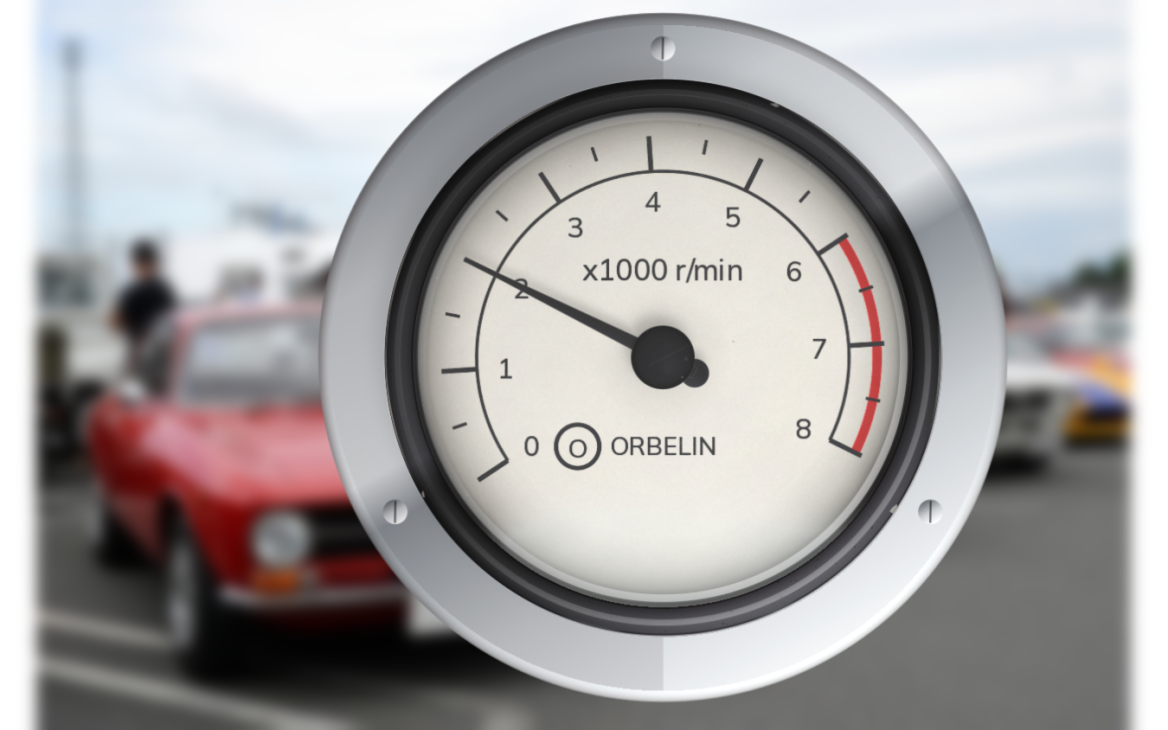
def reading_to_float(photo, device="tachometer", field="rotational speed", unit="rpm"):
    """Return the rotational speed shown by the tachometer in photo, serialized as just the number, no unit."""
2000
